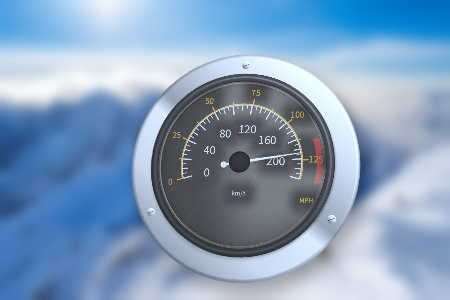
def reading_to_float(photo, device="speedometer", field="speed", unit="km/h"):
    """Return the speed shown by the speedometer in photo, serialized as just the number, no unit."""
195
